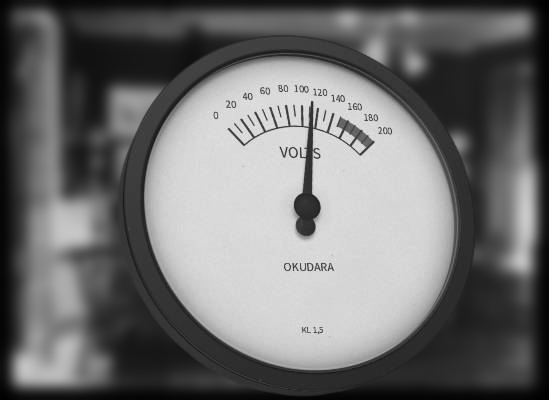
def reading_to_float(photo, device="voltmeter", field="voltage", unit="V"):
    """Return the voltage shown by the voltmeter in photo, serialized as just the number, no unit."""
110
